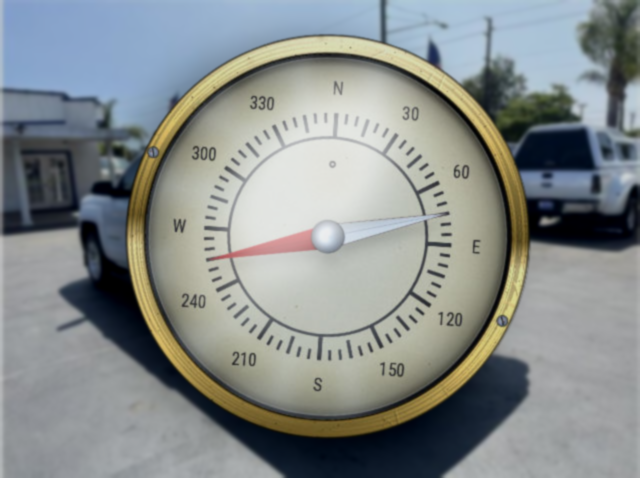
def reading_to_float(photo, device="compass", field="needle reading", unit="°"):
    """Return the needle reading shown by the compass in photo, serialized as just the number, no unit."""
255
